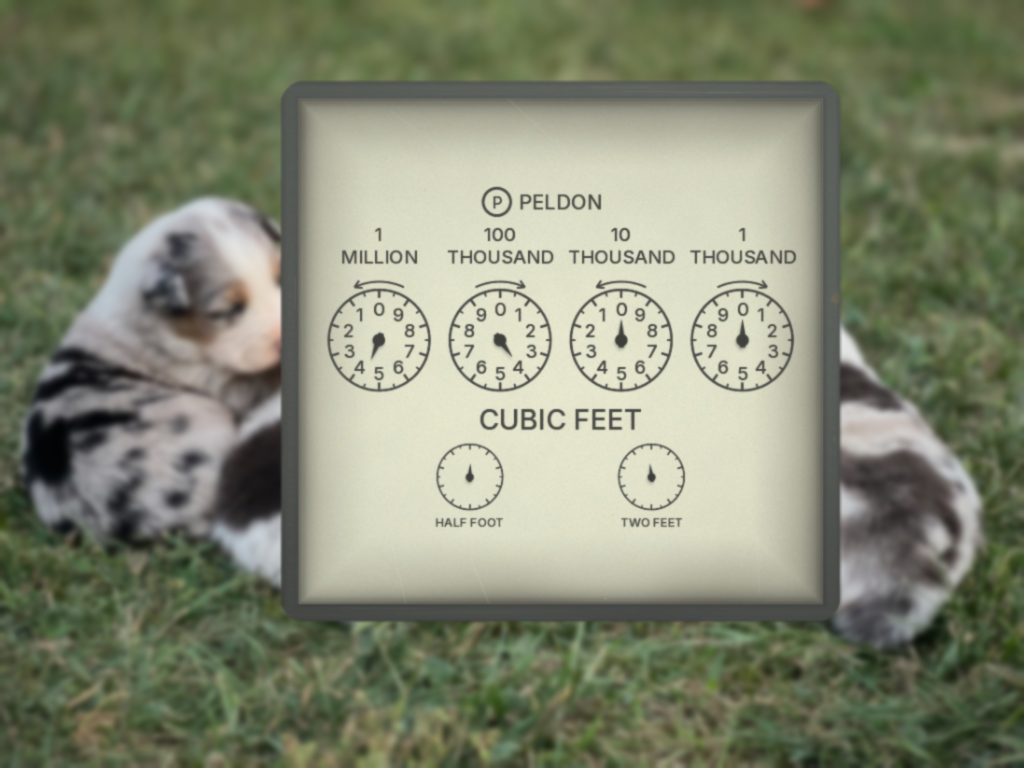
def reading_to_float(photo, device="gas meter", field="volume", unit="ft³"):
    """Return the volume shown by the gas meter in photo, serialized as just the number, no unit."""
440000
